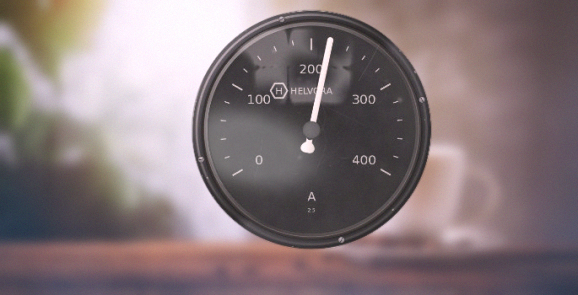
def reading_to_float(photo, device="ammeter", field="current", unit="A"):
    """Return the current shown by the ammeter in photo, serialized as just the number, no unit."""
220
